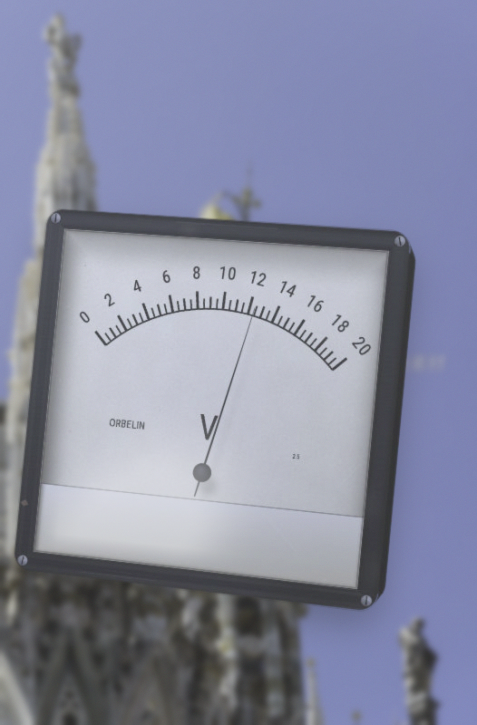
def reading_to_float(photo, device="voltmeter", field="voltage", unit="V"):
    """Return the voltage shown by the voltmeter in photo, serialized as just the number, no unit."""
12.5
